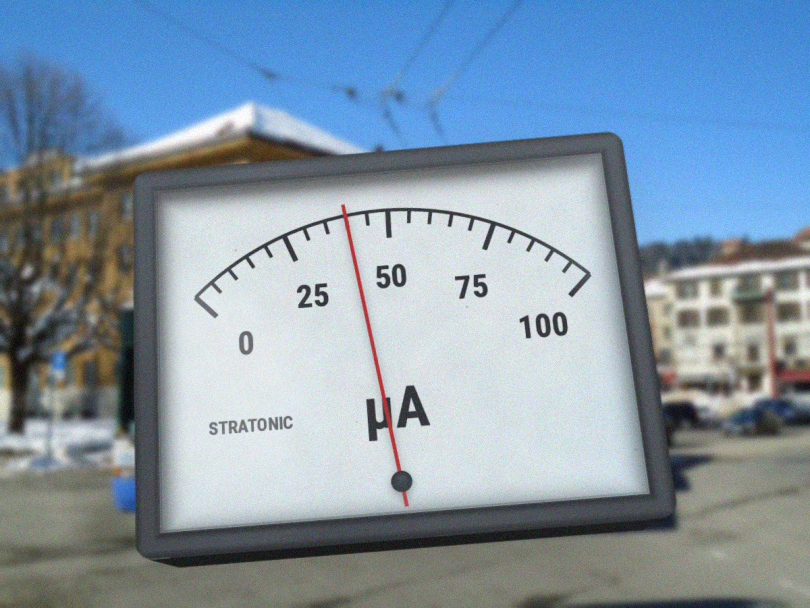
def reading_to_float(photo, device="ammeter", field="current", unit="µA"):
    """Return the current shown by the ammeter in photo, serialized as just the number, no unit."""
40
